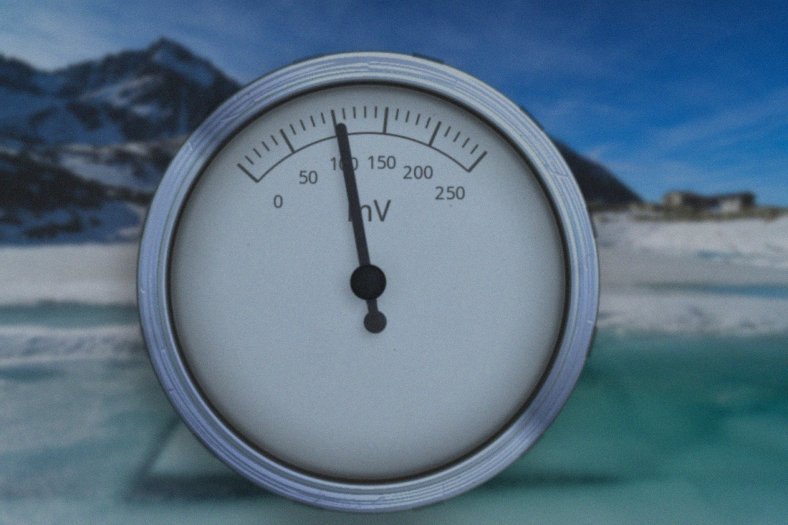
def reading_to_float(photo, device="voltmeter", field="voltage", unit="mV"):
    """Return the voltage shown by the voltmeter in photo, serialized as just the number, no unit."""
105
